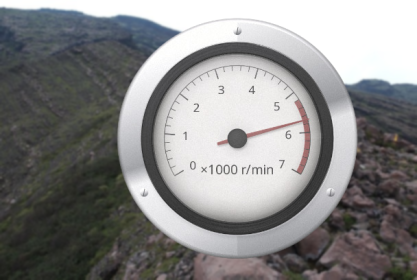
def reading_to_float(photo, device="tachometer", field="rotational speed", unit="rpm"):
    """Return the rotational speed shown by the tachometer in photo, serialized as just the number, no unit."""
5700
